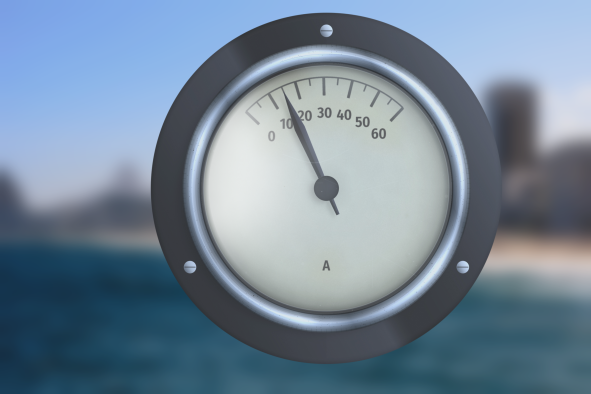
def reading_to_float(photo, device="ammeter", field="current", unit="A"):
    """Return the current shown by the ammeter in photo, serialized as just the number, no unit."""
15
